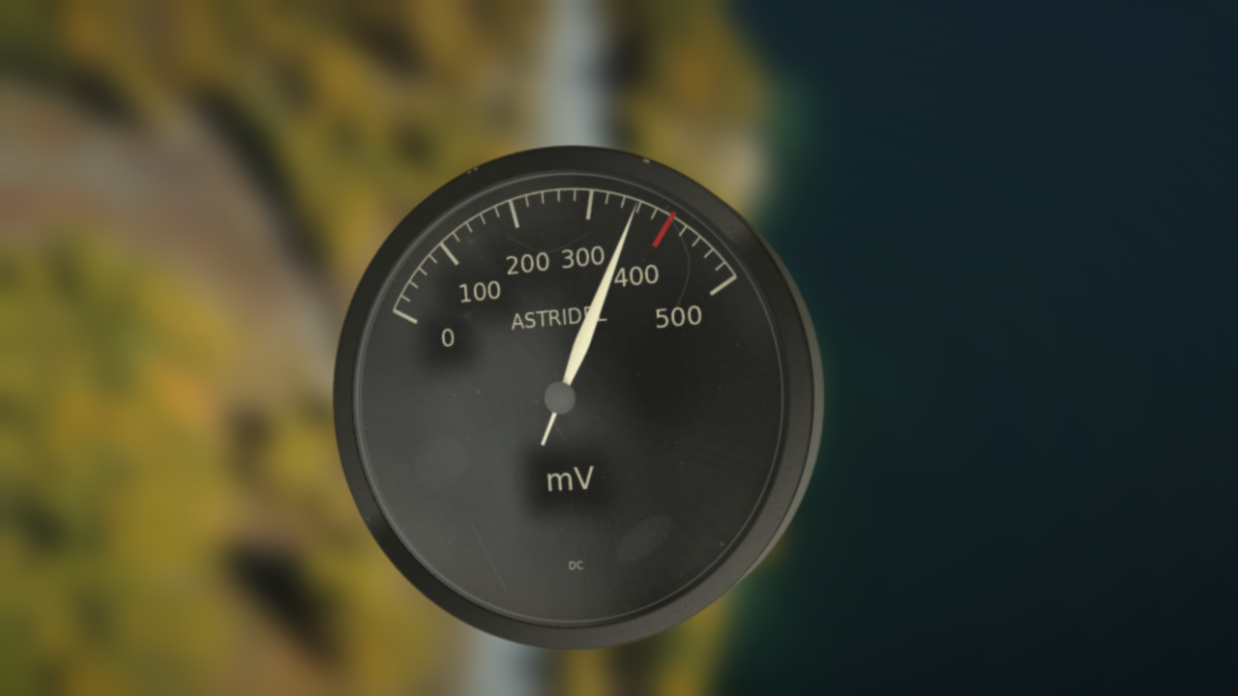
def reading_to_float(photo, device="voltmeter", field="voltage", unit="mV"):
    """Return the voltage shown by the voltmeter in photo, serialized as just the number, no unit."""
360
